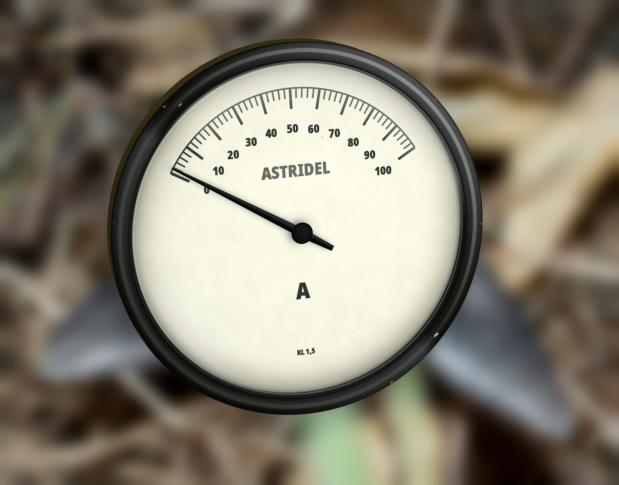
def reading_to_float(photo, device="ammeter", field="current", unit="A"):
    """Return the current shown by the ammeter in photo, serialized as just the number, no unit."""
2
